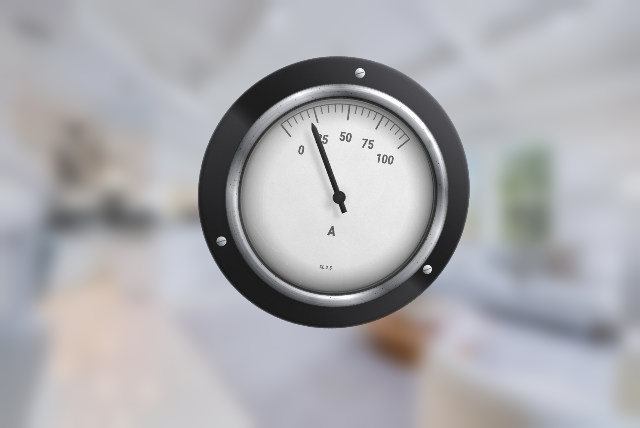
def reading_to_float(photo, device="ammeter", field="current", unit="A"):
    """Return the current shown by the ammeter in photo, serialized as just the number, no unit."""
20
